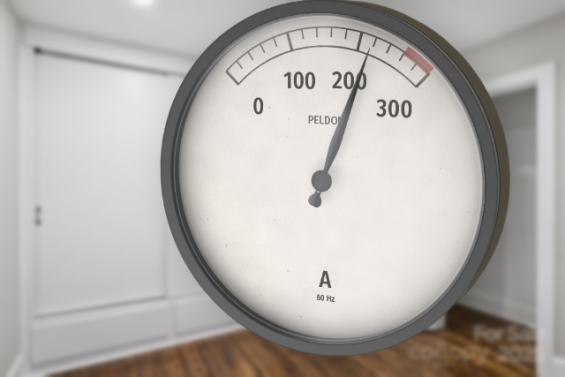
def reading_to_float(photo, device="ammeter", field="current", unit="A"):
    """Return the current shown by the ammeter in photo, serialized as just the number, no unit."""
220
